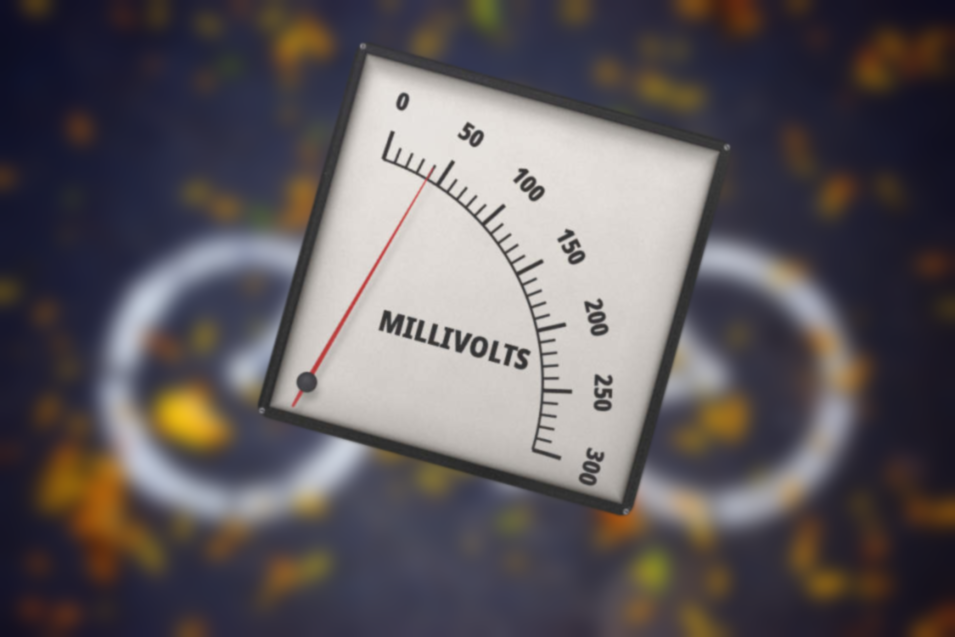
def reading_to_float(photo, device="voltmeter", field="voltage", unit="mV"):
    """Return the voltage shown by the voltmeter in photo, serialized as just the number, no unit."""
40
